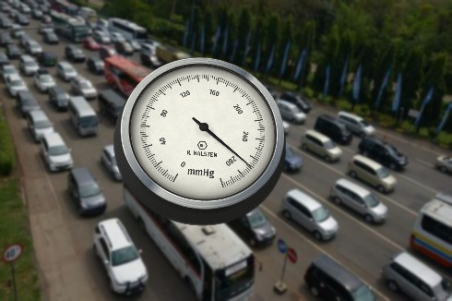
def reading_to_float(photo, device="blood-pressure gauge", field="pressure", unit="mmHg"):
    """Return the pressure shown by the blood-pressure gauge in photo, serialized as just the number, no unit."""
270
